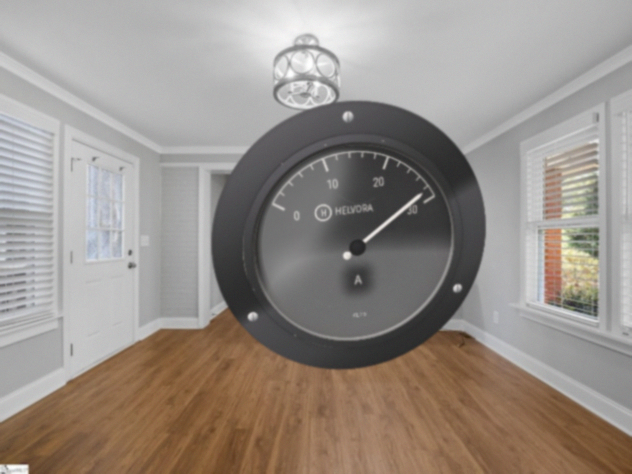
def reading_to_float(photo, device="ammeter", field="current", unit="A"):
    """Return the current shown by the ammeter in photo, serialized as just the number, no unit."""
28
